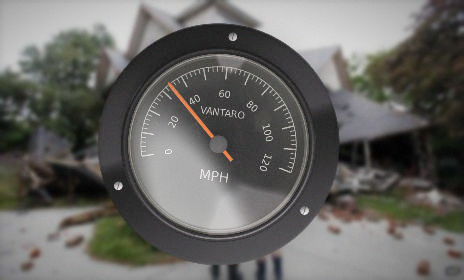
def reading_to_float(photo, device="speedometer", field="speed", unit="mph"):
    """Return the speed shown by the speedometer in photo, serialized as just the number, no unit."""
34
